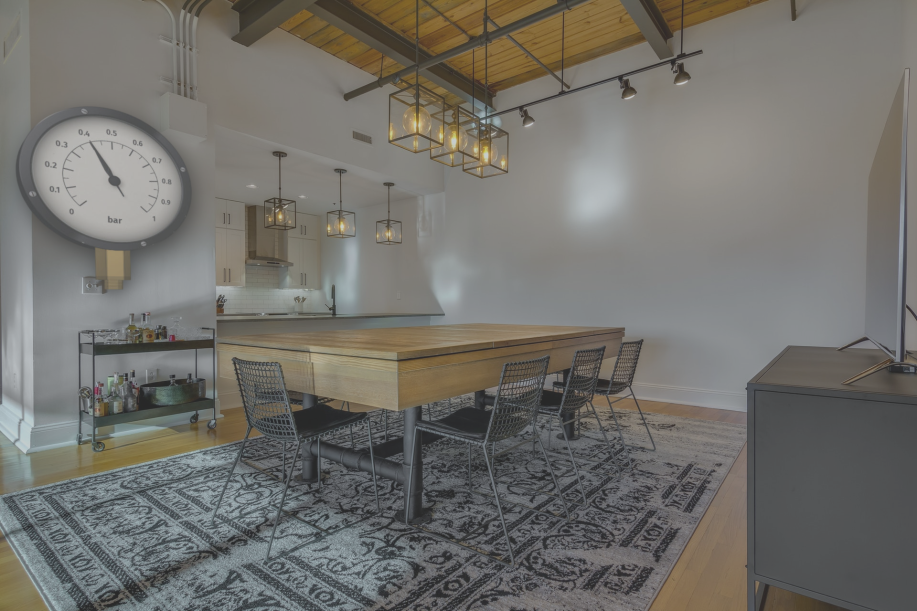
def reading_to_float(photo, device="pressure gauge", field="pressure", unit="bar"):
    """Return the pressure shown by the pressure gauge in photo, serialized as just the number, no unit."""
0.4
